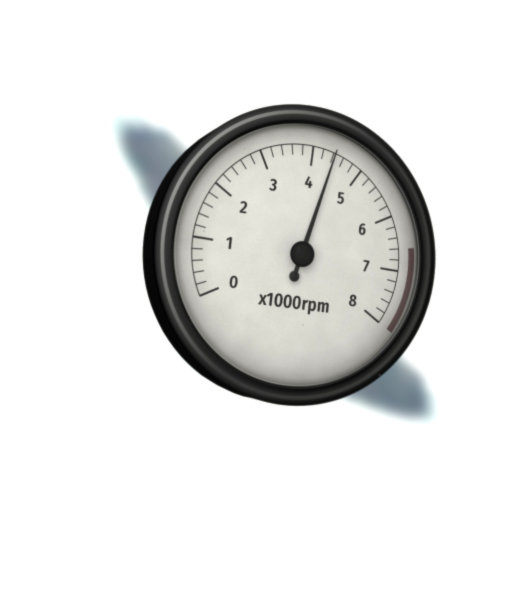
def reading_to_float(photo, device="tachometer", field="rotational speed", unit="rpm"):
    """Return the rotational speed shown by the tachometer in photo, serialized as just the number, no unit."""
4400
